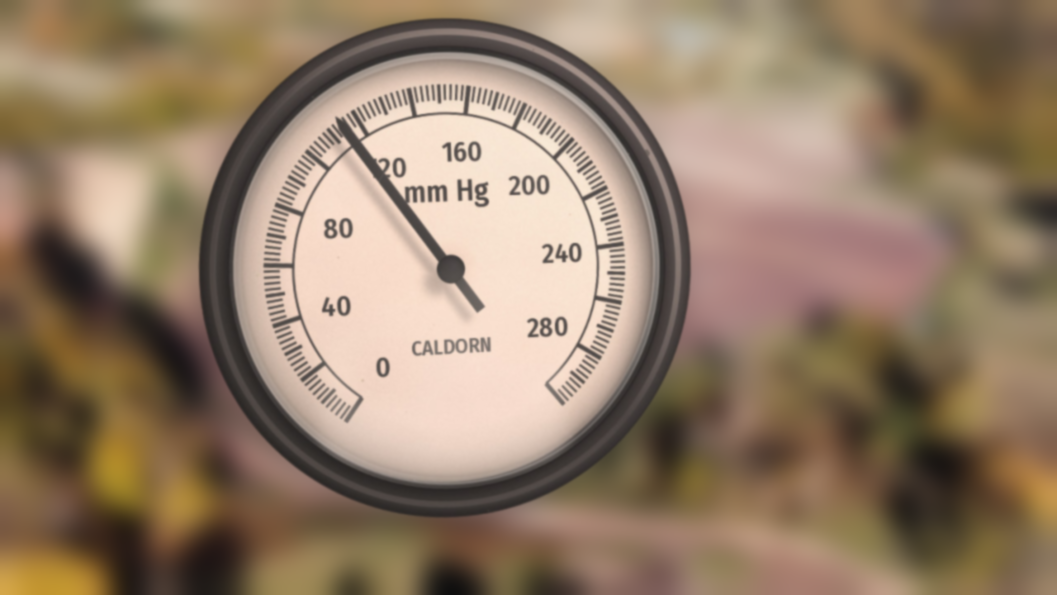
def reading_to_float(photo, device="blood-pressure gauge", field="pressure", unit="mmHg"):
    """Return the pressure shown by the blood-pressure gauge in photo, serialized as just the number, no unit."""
114
